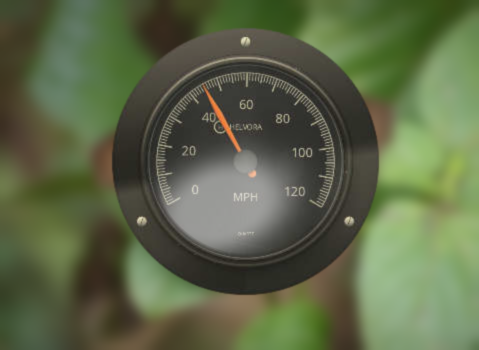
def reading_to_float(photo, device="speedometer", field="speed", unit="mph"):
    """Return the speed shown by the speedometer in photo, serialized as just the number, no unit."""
45
